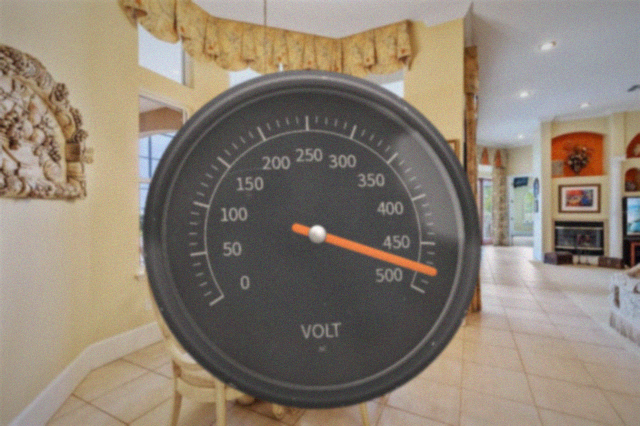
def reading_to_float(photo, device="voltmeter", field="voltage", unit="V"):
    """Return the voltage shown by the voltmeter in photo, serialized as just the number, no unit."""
480
